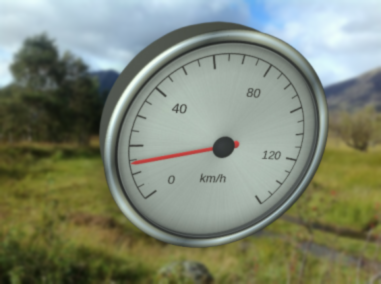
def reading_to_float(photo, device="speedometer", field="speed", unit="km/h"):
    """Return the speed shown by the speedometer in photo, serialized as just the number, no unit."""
15
